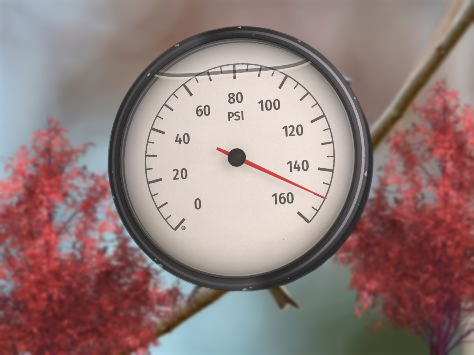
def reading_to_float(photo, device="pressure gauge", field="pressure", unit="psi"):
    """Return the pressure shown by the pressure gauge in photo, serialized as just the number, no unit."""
150
